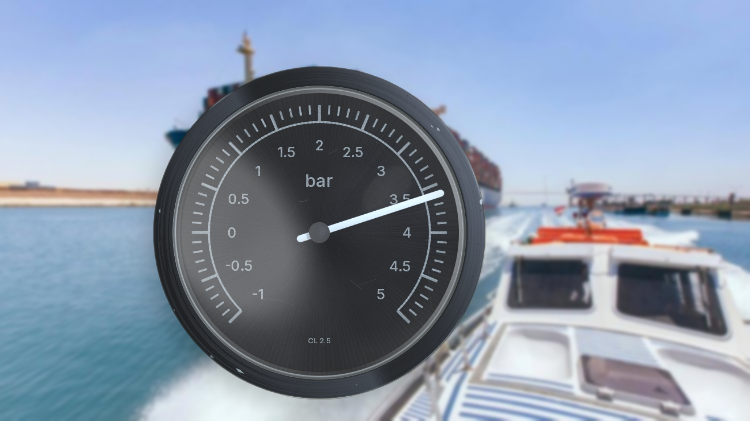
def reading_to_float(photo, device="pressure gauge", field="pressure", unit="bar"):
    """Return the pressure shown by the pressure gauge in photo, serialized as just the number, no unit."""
3.6
